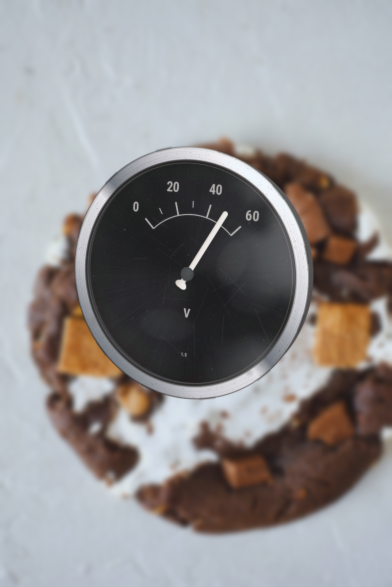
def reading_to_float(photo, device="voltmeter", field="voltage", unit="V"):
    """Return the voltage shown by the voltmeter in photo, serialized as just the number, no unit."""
50
